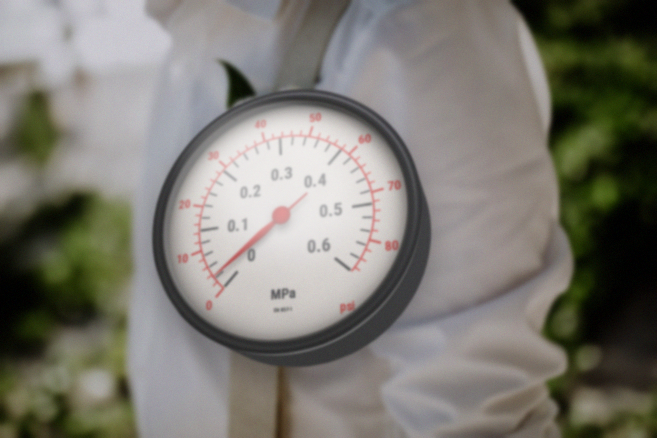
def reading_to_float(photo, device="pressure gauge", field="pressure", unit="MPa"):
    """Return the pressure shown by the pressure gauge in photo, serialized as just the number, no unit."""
0.02
